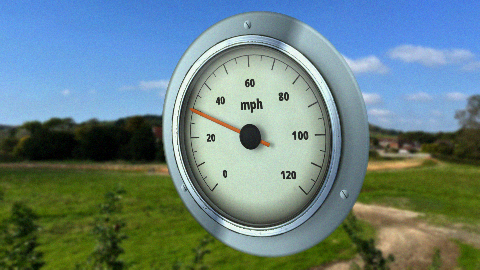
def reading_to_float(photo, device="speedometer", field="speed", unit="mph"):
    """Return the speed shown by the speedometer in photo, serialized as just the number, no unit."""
30
